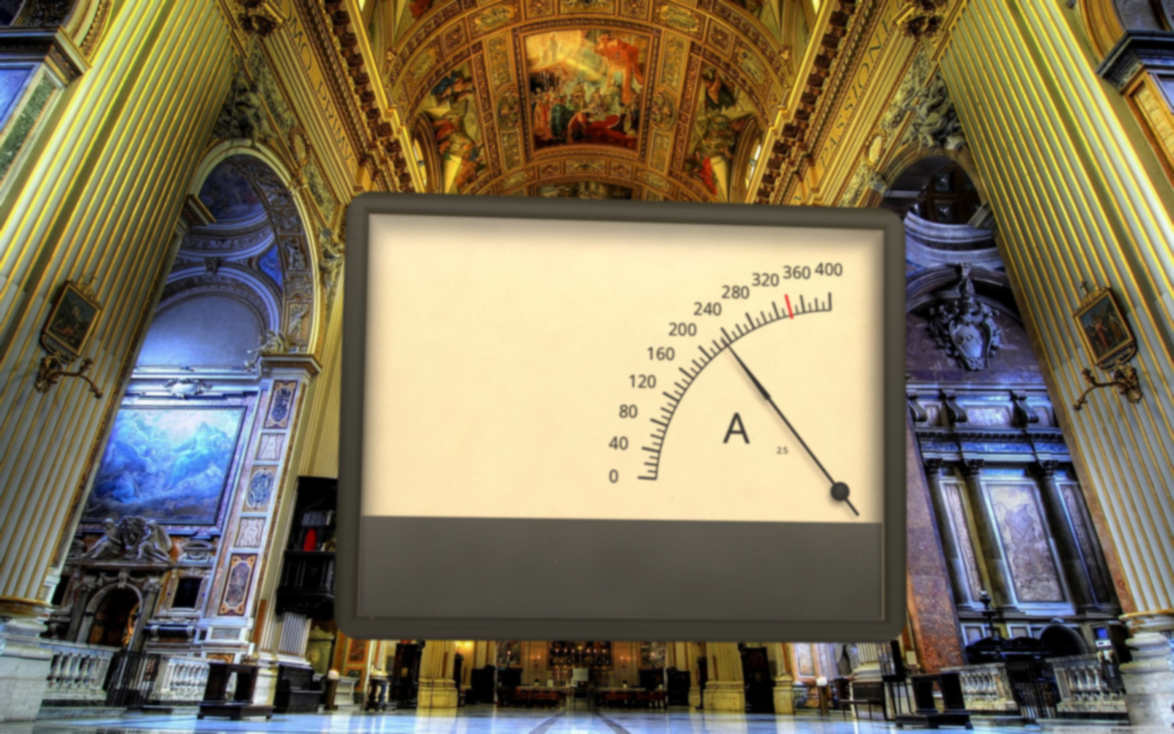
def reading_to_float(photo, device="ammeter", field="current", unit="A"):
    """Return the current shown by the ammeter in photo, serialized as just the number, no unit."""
230
